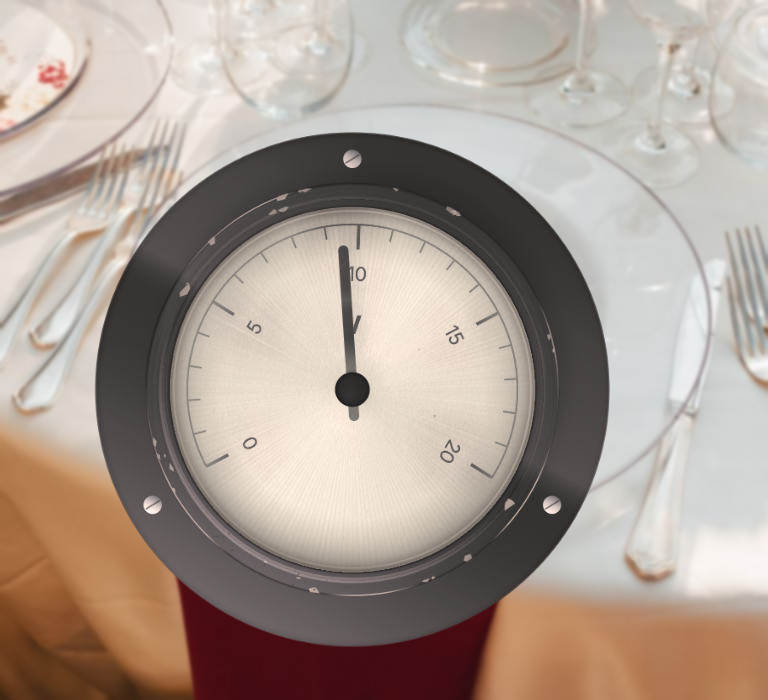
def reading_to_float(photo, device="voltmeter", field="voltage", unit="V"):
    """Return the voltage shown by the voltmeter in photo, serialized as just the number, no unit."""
9.5
